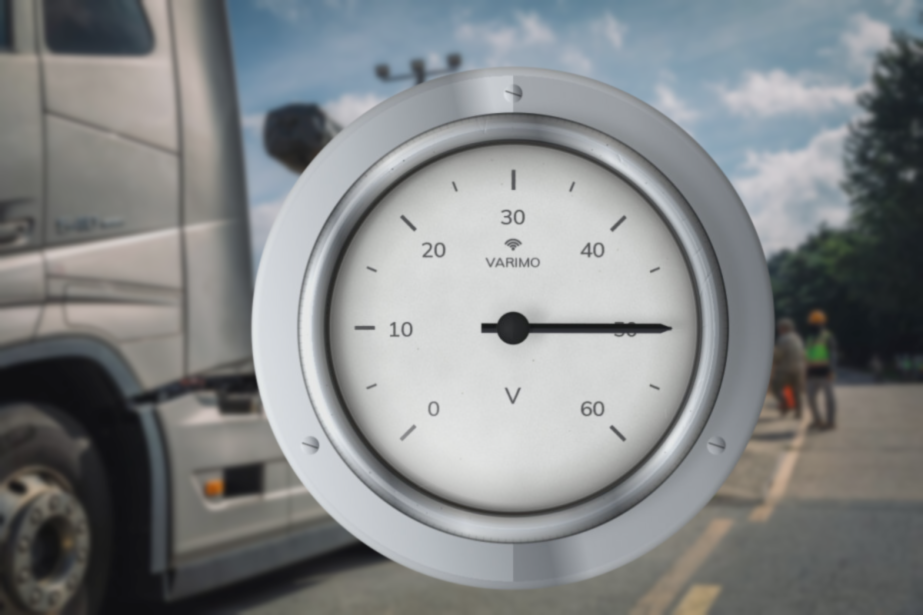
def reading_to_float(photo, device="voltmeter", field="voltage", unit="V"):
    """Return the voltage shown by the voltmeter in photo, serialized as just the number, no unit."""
50
